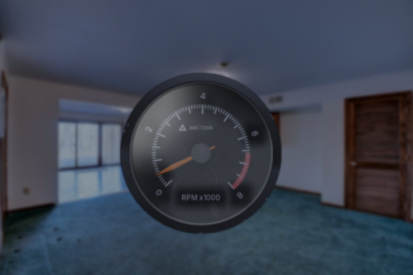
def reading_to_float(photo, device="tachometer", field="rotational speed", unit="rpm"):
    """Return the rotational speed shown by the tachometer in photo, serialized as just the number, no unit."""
500
